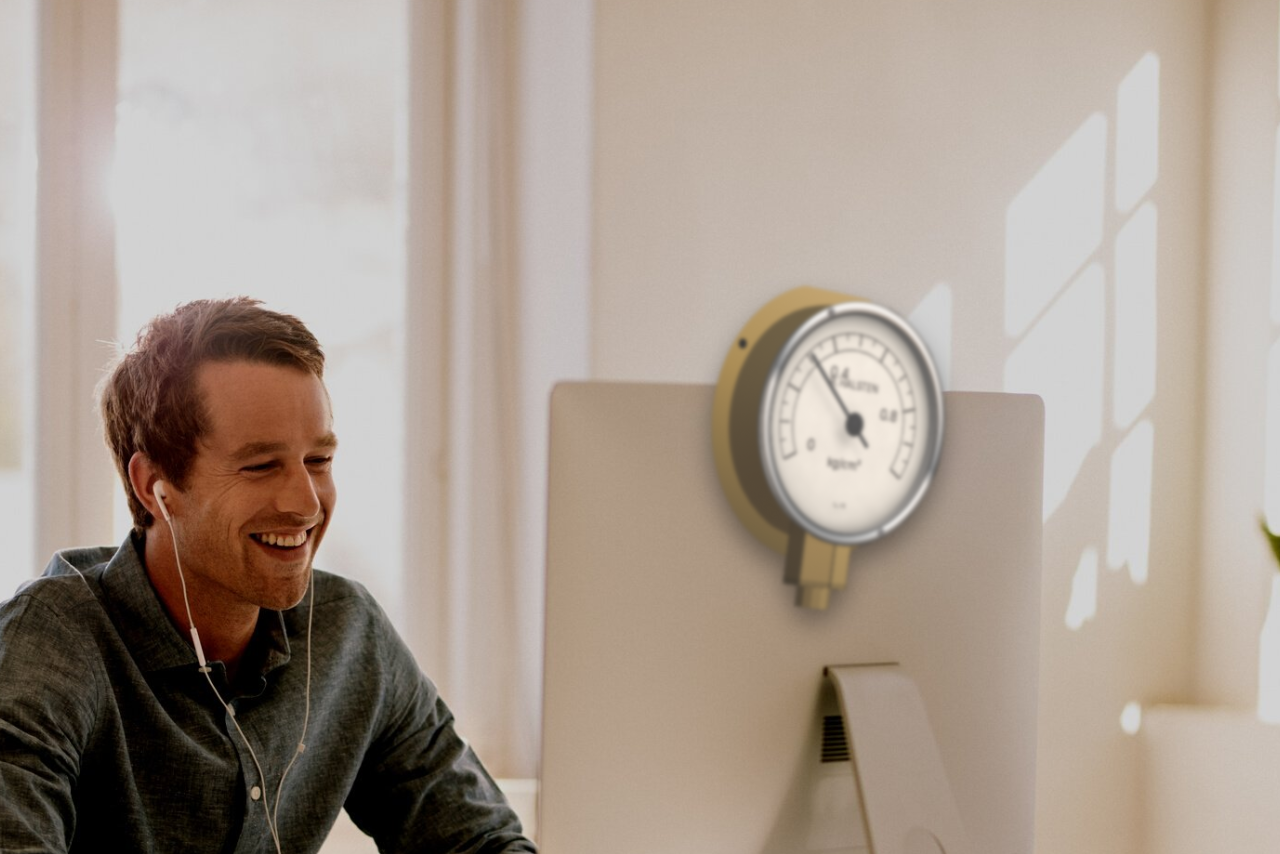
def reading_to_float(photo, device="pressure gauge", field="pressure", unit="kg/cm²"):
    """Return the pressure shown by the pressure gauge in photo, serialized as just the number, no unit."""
0.3
